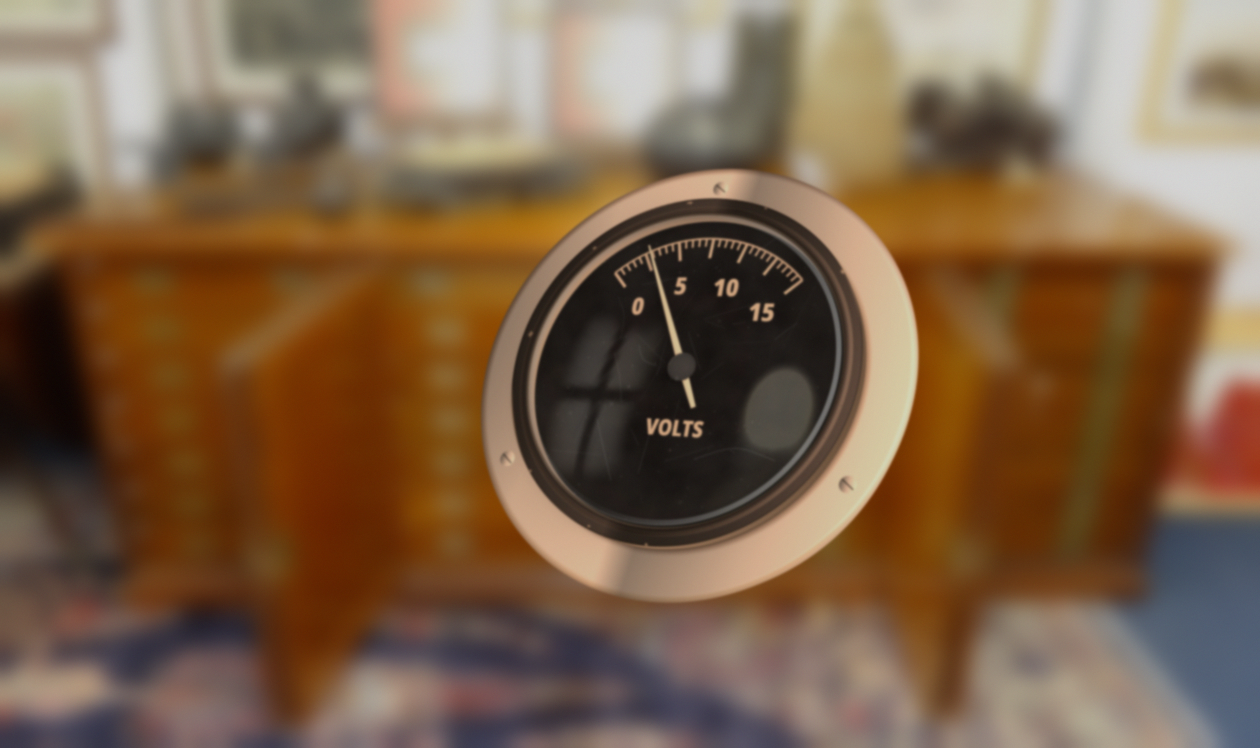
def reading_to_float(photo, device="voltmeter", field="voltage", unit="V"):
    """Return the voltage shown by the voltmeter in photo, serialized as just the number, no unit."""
3
